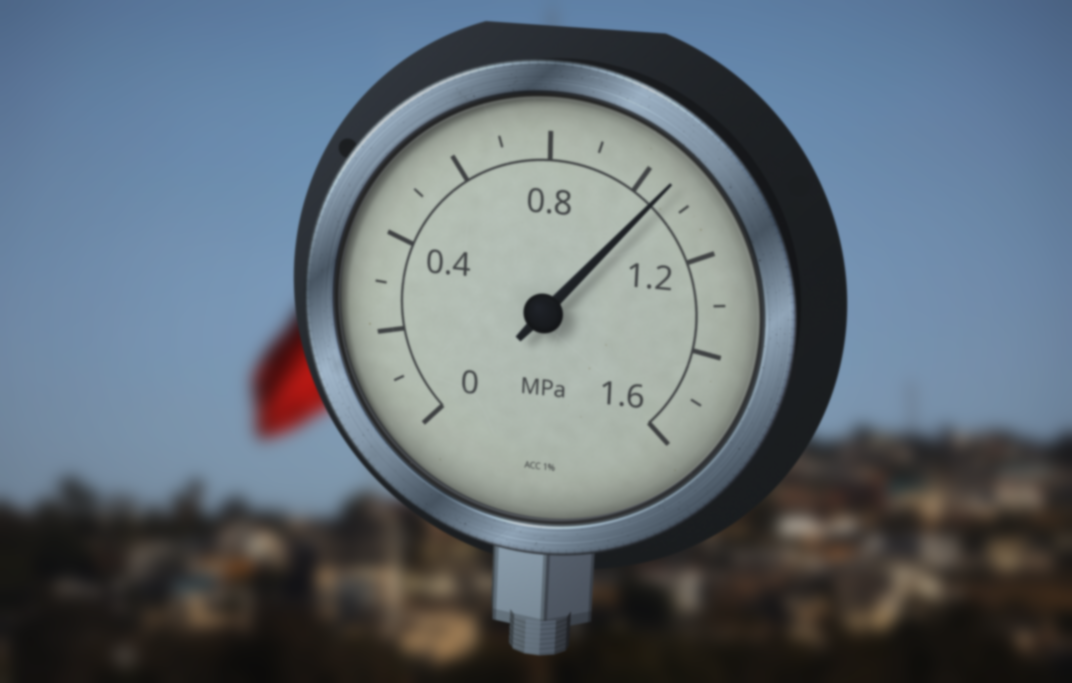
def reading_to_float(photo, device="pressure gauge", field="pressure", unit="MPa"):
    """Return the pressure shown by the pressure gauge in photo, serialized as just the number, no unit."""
1.05
